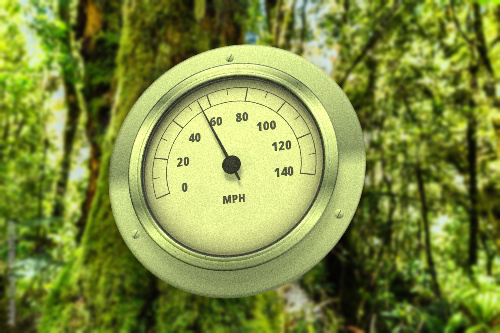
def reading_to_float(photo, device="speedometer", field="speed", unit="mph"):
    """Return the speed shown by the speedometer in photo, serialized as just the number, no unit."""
55
